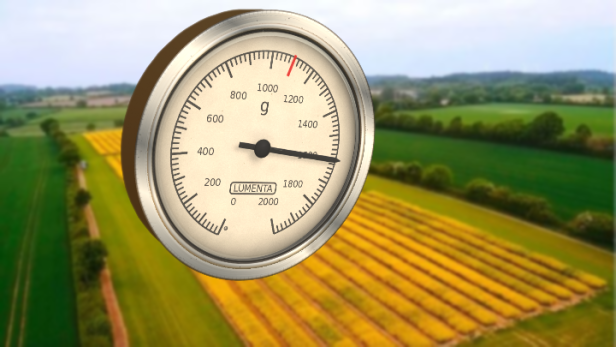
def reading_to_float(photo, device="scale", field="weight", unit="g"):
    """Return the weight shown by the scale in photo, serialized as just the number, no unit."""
1600
